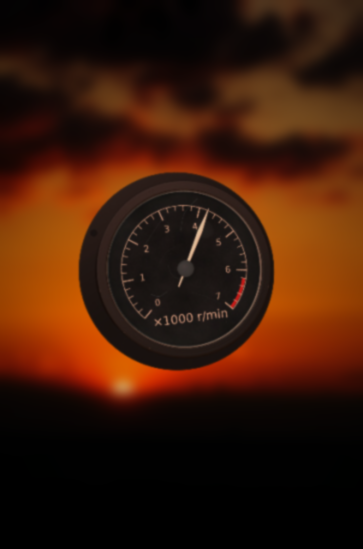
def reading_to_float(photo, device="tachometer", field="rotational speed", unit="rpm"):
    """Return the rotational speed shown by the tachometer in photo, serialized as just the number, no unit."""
4200
